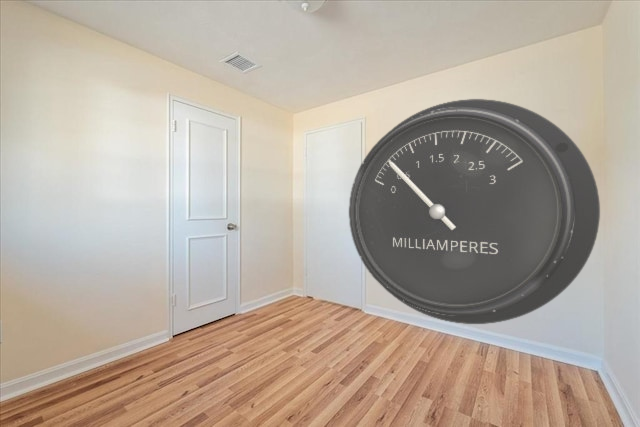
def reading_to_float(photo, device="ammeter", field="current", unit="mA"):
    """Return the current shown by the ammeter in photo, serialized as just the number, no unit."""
0.5
